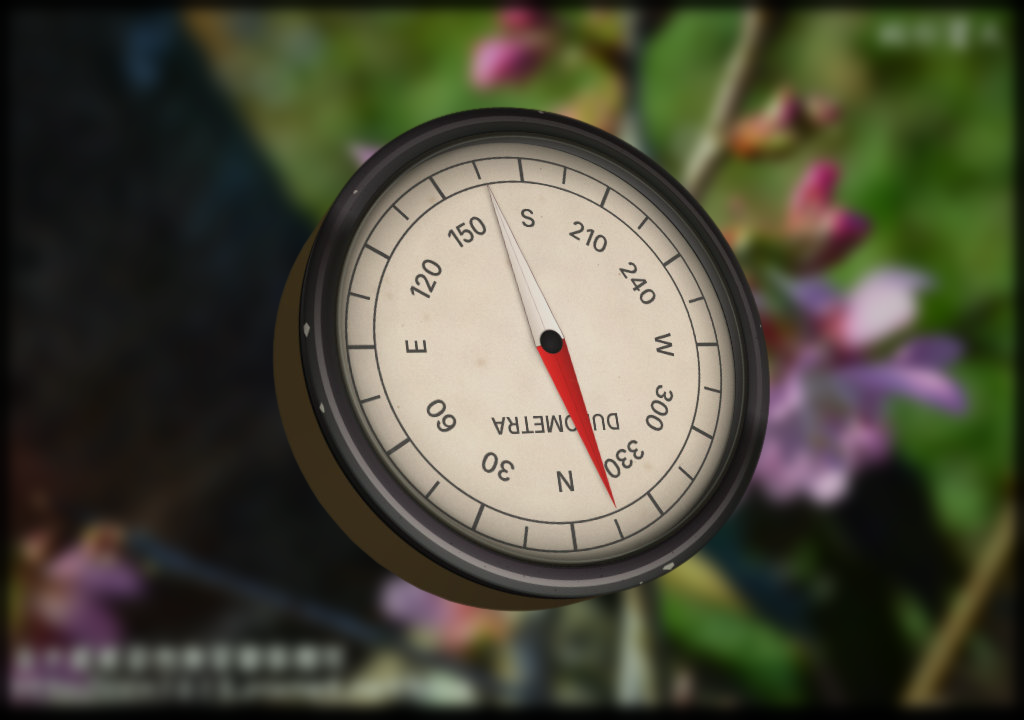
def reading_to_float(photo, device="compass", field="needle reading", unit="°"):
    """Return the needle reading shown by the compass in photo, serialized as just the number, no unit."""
345
